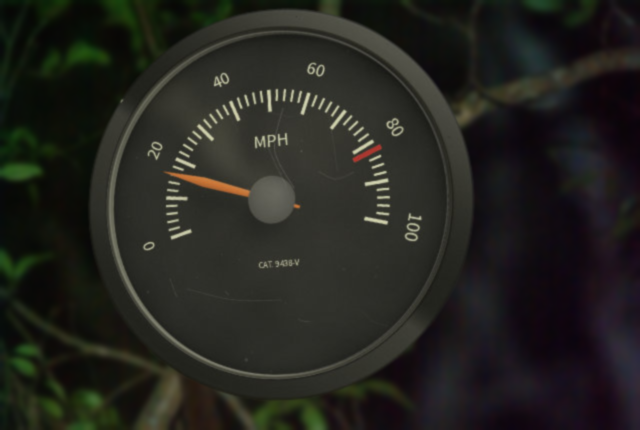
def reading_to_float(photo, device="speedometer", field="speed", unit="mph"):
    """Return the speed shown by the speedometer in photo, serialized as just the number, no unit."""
16
